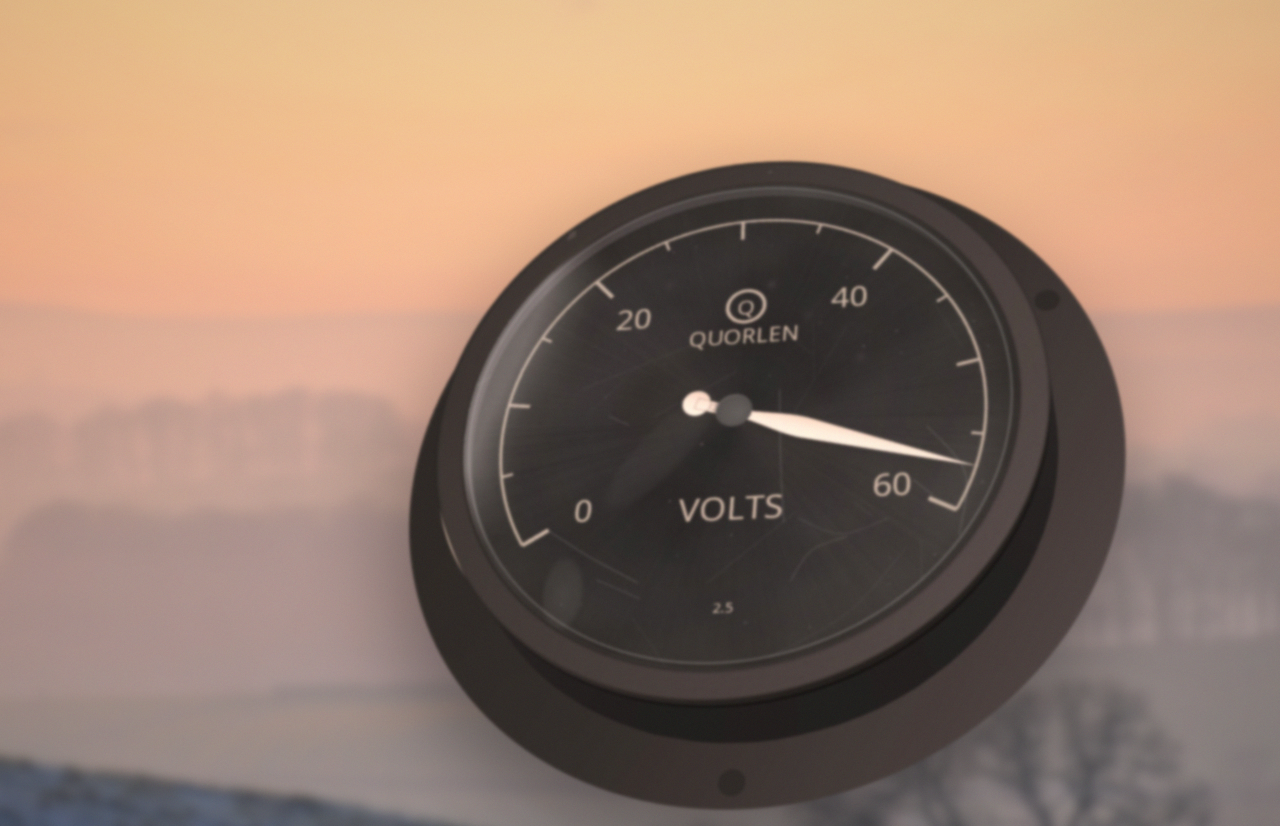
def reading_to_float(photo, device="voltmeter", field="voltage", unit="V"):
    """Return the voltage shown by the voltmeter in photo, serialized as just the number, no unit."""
57.5
